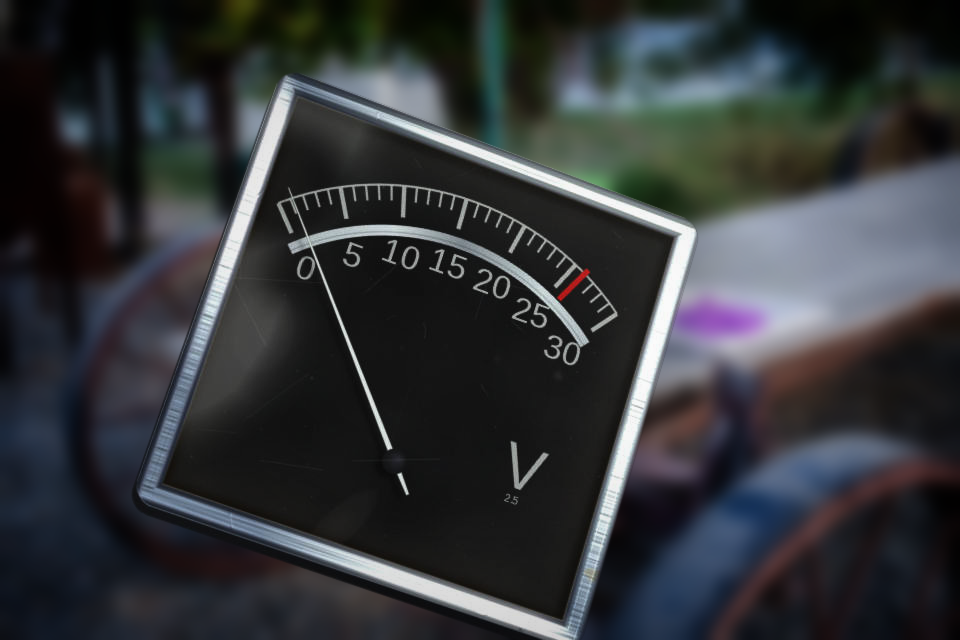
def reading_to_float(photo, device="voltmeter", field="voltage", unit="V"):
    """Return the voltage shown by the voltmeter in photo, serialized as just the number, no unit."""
1
